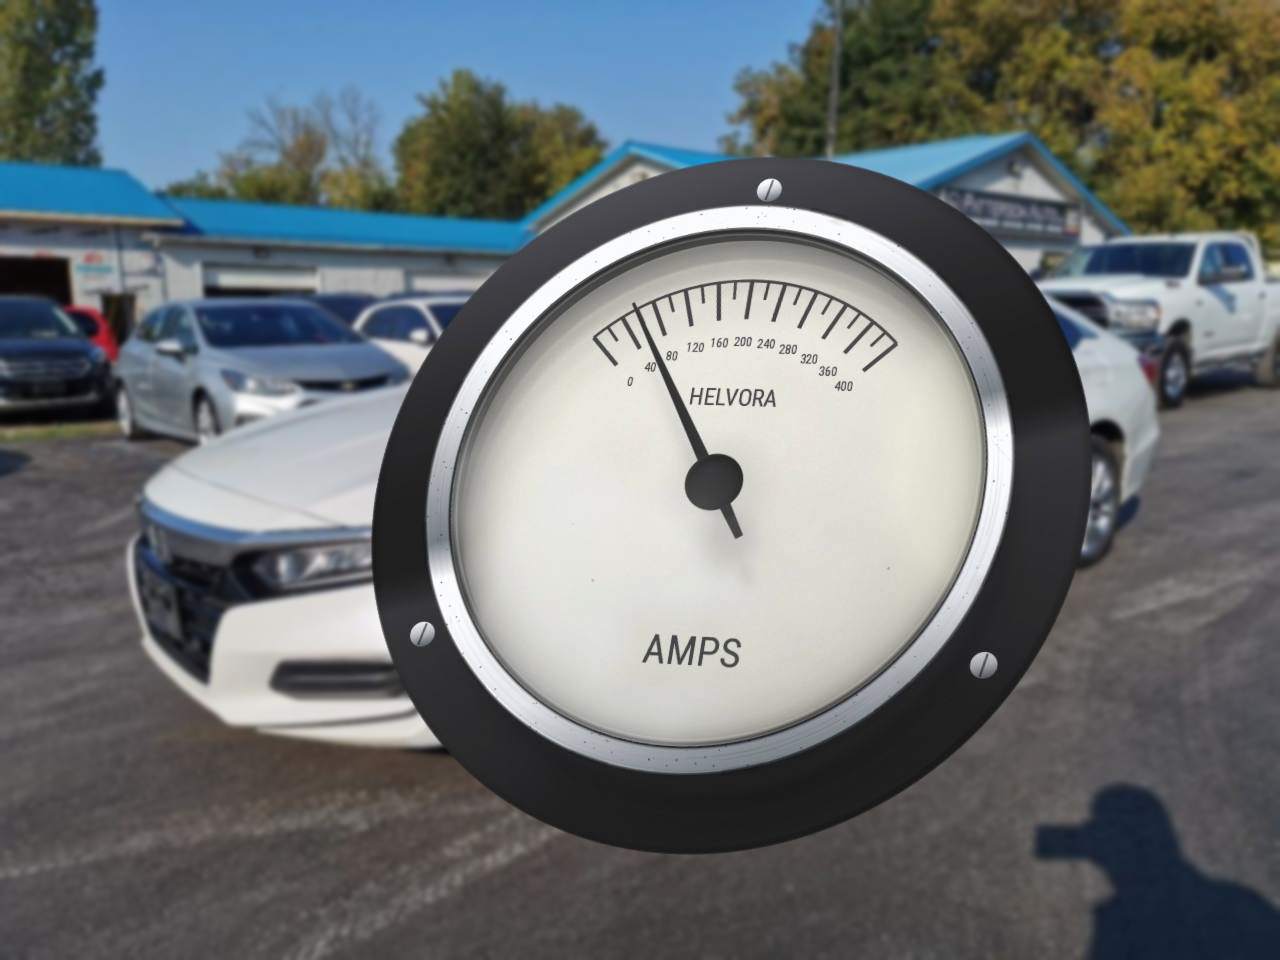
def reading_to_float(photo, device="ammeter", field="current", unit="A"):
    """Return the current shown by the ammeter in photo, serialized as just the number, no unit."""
60
